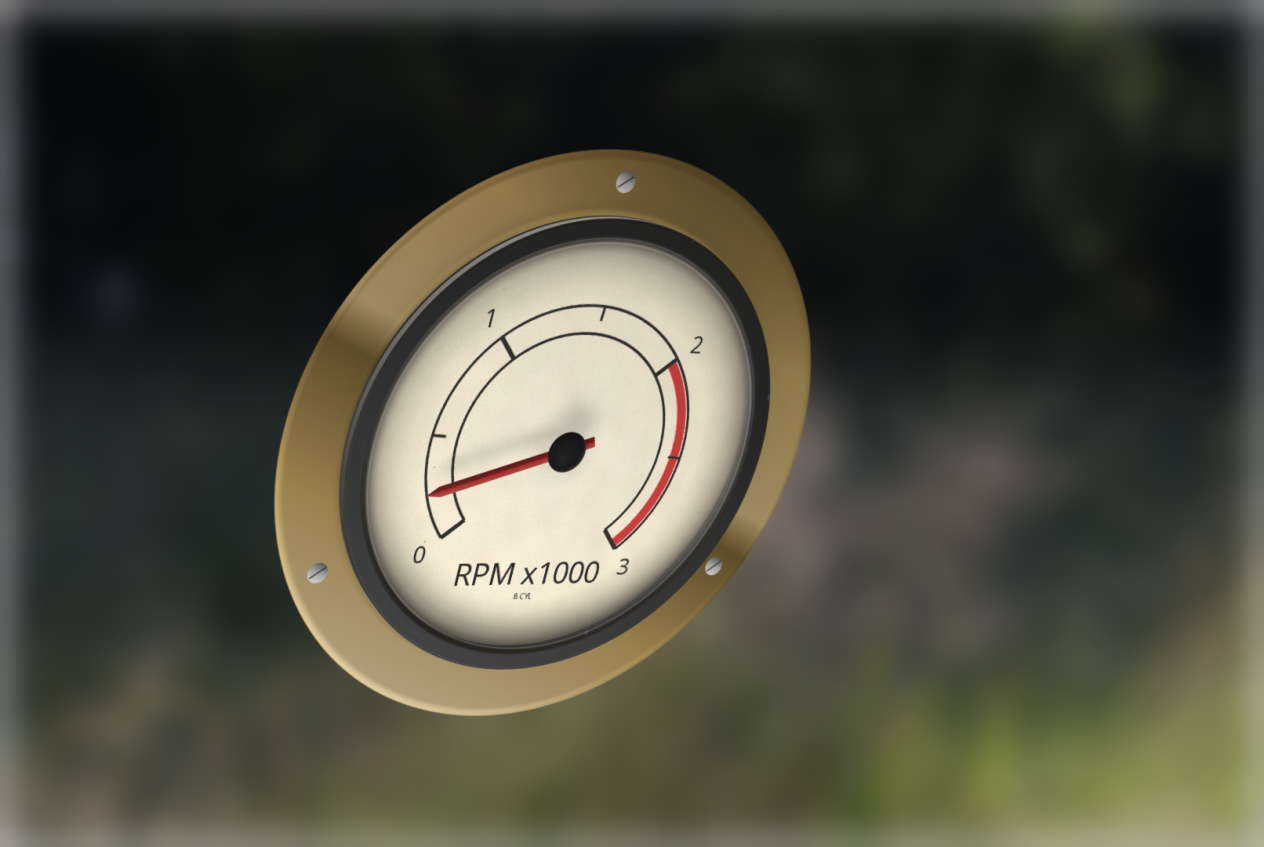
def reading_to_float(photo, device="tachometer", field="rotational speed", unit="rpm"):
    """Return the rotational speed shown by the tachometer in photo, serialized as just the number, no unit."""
250
